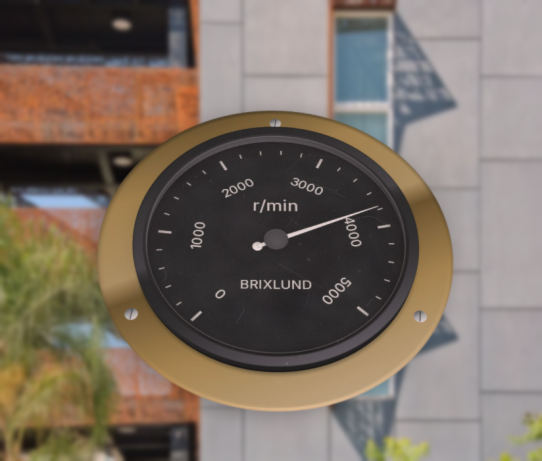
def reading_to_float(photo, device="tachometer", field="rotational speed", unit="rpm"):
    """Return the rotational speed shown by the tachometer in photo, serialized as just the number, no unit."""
3800
